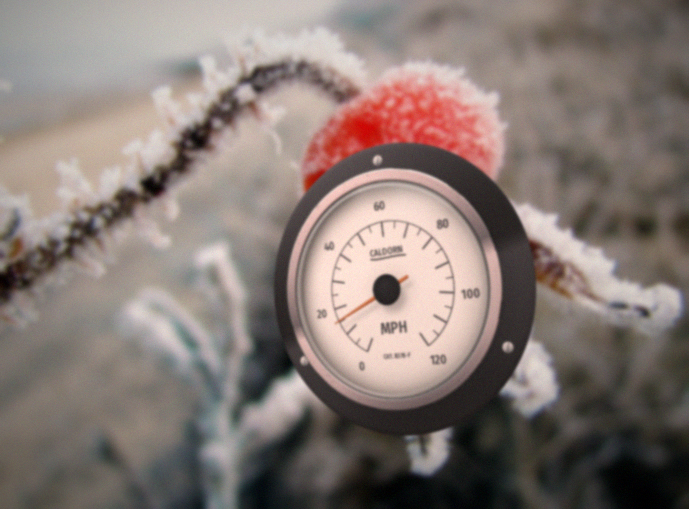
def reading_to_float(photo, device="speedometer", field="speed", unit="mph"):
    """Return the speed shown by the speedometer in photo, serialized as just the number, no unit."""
15
